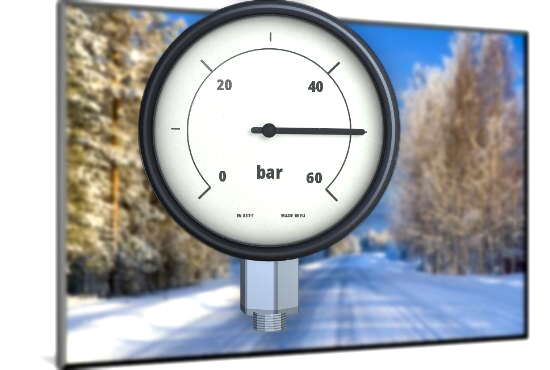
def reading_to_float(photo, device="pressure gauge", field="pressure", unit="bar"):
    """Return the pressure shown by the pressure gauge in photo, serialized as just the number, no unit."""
50
